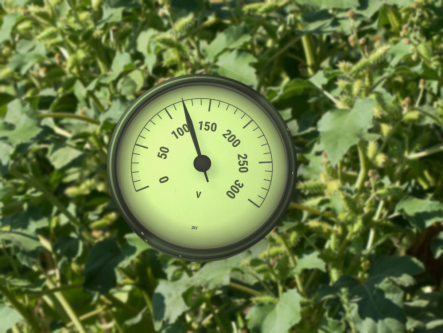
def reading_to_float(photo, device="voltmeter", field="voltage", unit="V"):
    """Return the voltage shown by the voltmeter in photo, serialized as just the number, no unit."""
120
